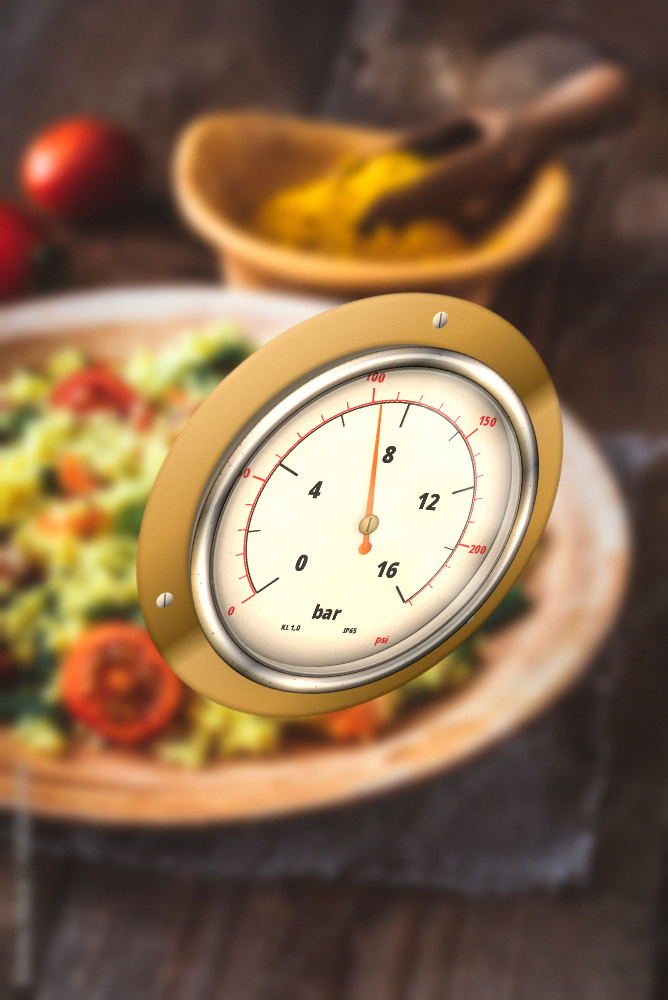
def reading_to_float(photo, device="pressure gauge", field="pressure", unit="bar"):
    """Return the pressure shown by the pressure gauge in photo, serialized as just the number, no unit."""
7
